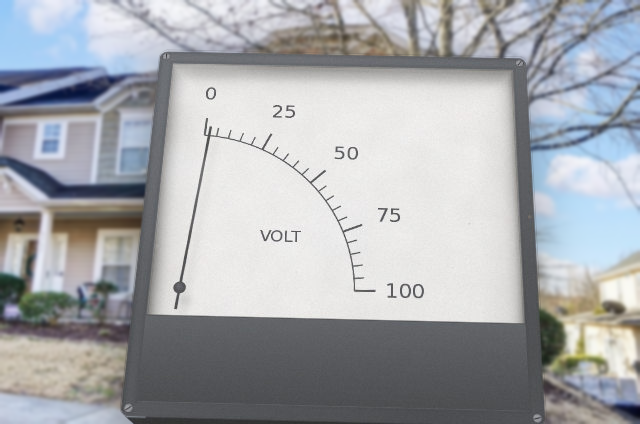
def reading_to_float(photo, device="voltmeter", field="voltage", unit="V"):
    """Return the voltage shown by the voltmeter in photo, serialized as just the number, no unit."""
2.5
